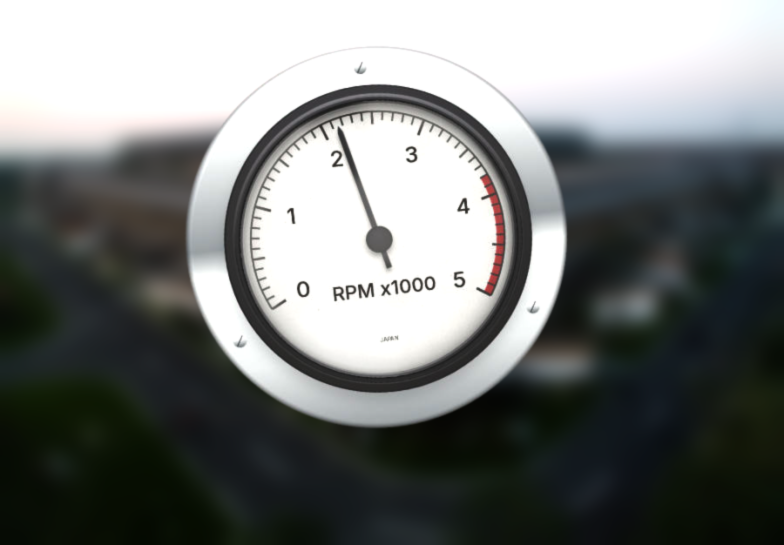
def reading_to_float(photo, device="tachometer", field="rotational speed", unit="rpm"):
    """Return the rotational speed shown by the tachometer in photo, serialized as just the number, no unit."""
2150
